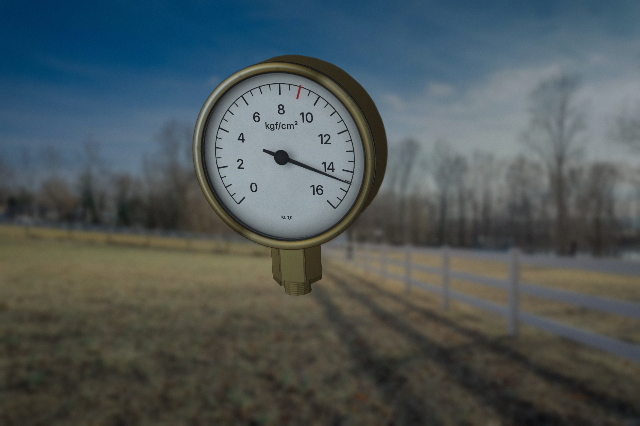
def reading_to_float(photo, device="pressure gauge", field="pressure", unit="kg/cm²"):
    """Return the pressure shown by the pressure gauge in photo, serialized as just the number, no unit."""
14.5
